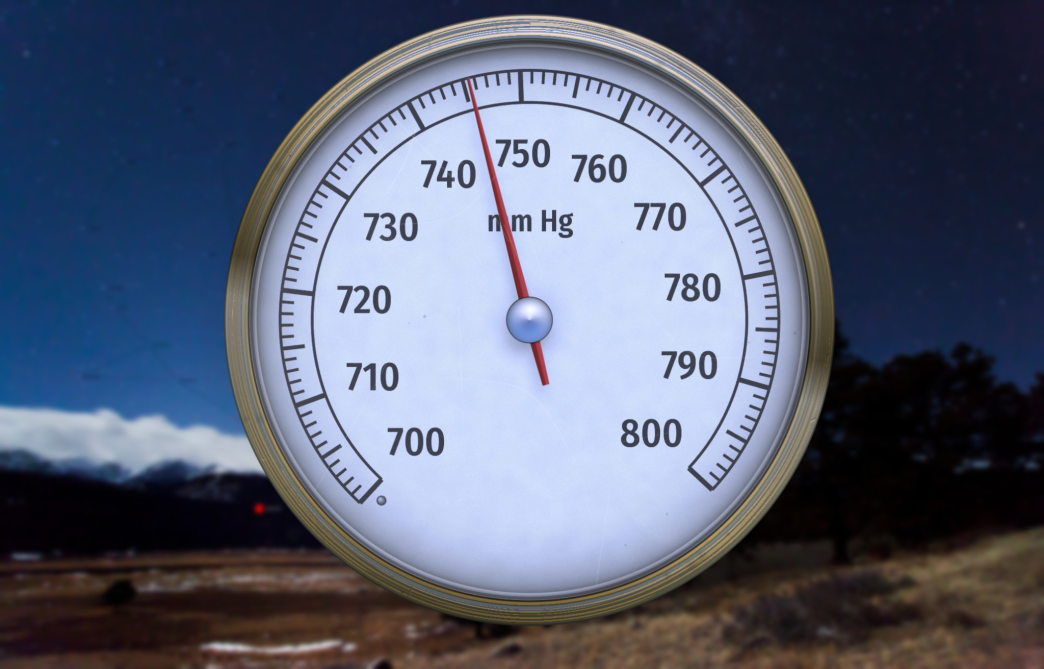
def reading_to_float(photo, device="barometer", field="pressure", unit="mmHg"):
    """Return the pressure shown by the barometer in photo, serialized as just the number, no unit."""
745.5
